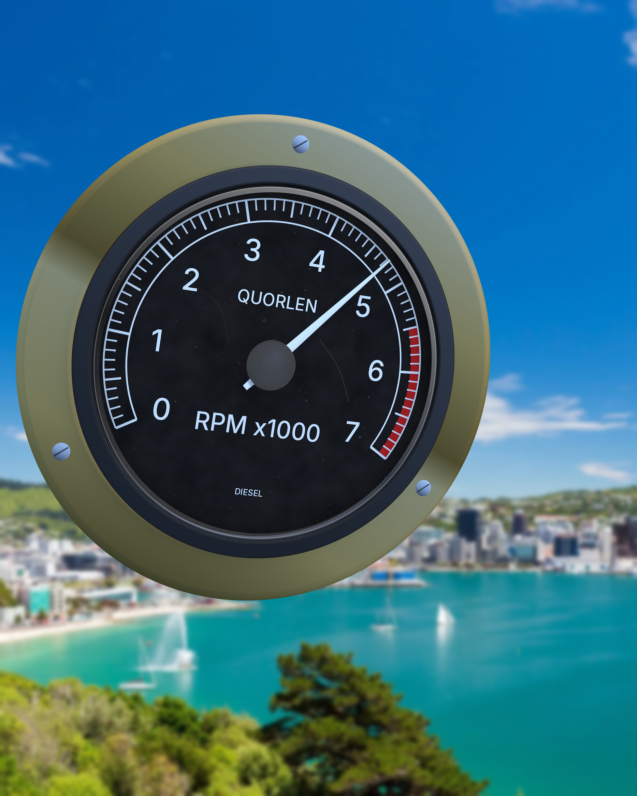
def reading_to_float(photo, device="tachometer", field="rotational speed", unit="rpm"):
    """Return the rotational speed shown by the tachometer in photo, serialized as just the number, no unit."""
4700
